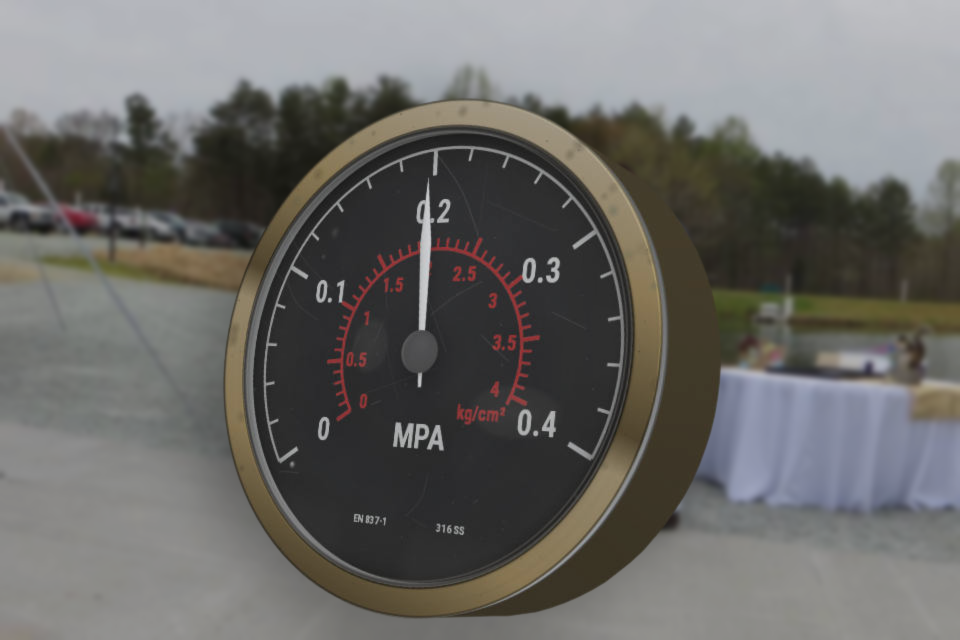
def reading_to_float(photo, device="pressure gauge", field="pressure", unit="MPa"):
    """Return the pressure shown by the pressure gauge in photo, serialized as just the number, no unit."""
0.2
